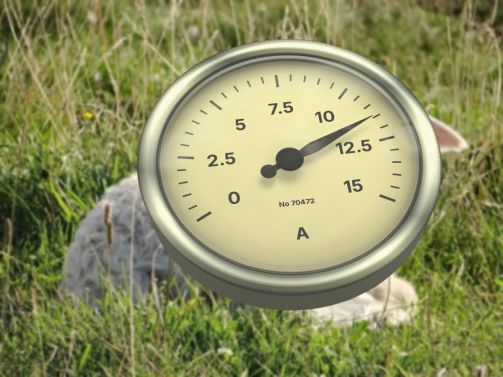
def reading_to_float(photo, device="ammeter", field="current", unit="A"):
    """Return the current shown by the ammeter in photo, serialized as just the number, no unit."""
11.5
